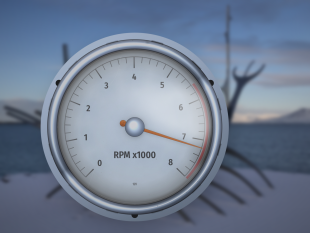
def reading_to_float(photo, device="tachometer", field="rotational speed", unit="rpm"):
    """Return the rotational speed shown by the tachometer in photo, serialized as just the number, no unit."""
7200
